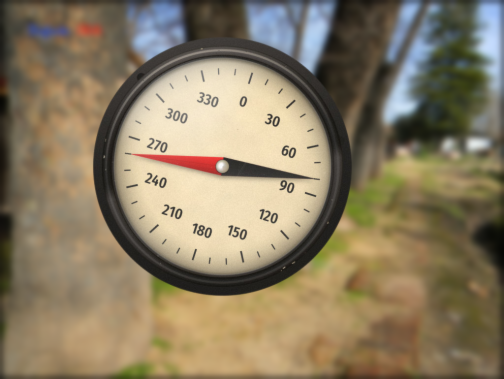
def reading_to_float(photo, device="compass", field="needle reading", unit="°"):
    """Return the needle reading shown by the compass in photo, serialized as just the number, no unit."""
260
